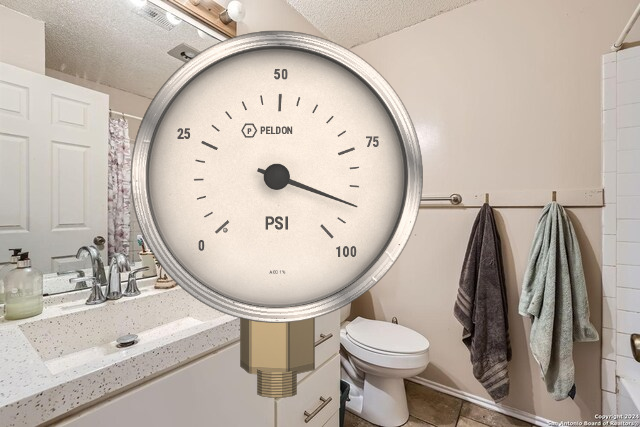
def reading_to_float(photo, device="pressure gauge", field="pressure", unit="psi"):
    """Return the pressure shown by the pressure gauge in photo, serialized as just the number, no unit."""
90
